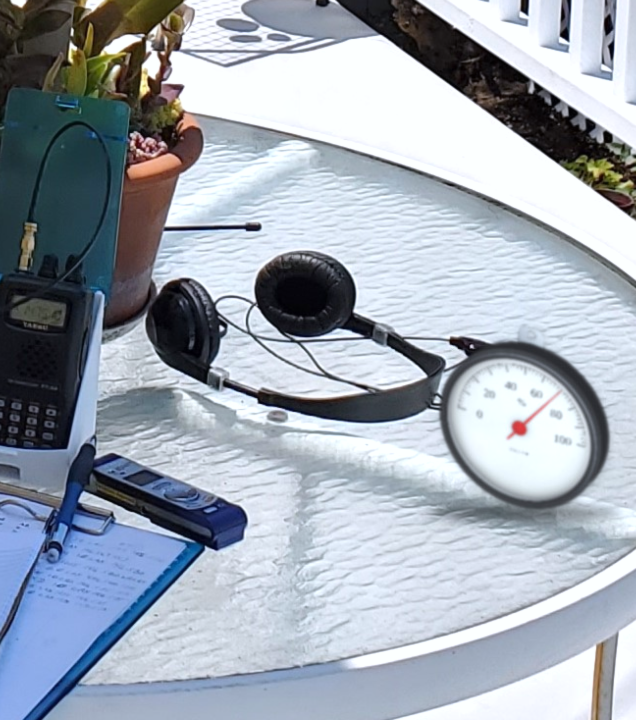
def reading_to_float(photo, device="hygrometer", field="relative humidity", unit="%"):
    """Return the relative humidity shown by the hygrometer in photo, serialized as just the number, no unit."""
70
